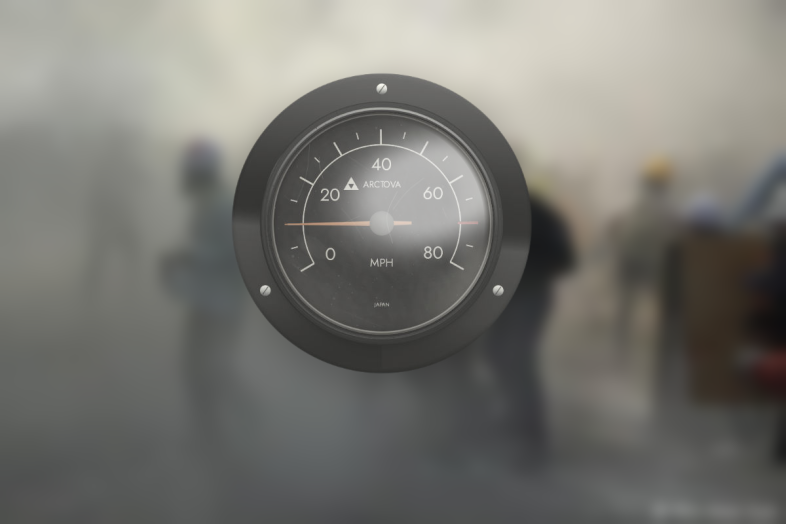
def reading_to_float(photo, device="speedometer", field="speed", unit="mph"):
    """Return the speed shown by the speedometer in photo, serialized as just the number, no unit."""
10
